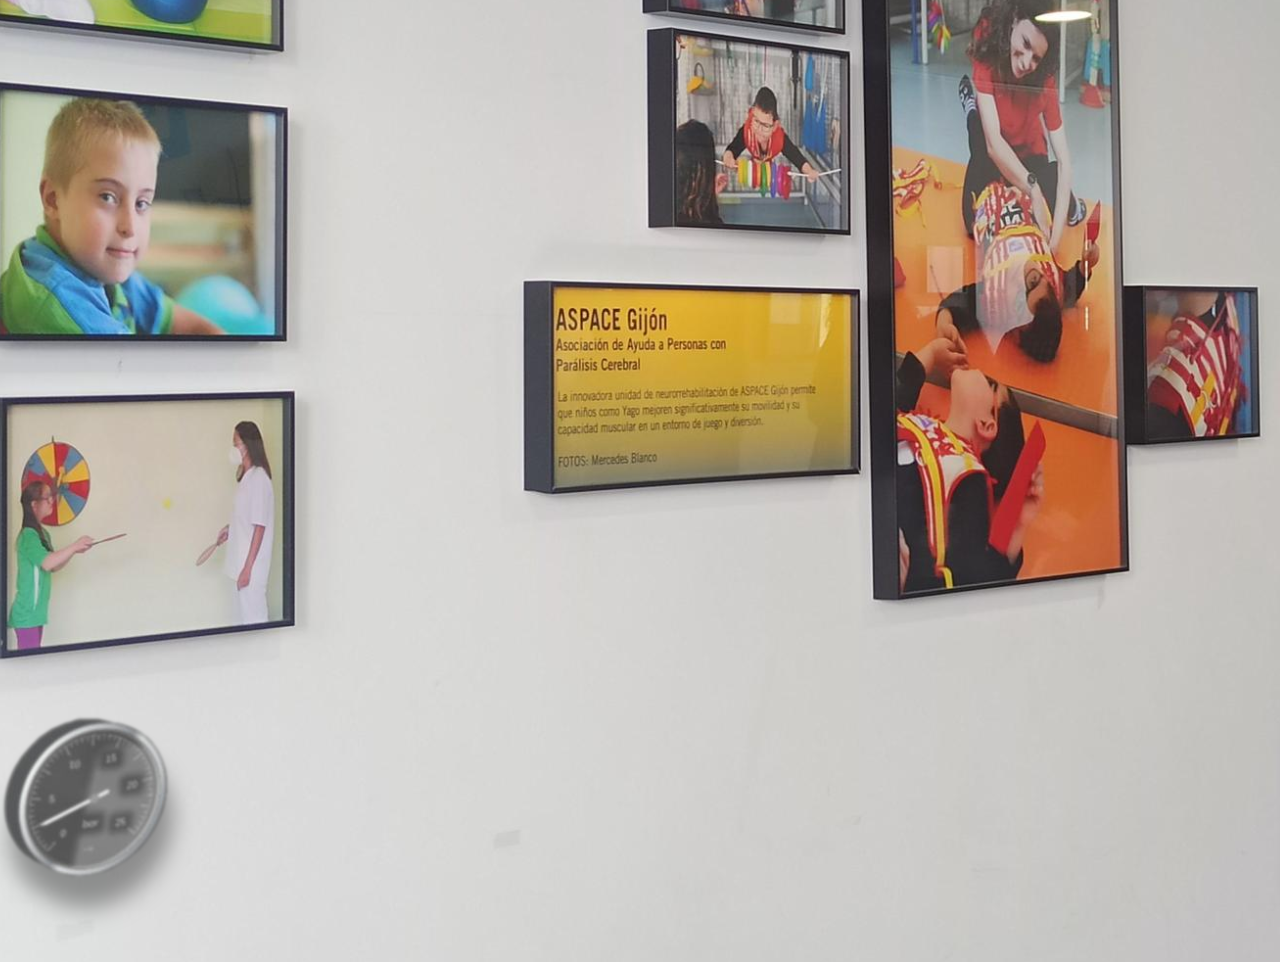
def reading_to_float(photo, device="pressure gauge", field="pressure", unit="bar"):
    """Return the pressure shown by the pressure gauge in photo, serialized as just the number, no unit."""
2.5
